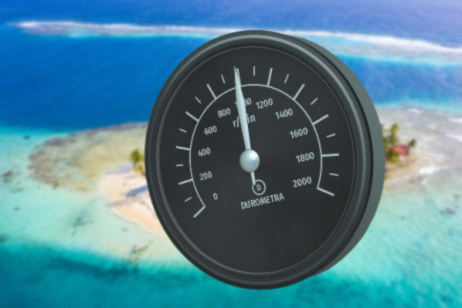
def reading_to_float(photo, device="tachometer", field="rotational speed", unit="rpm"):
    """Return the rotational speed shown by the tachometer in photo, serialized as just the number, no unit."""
1000
